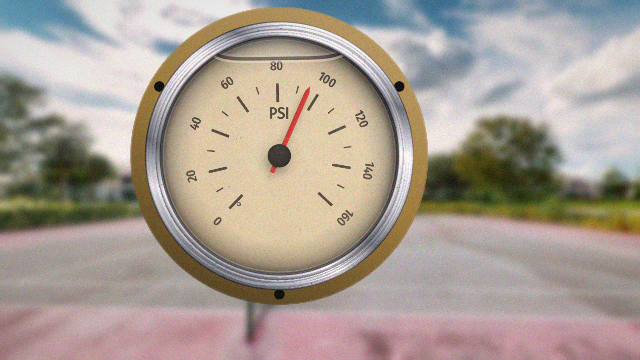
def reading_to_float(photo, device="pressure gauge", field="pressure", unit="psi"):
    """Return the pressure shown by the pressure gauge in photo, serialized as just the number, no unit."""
95
